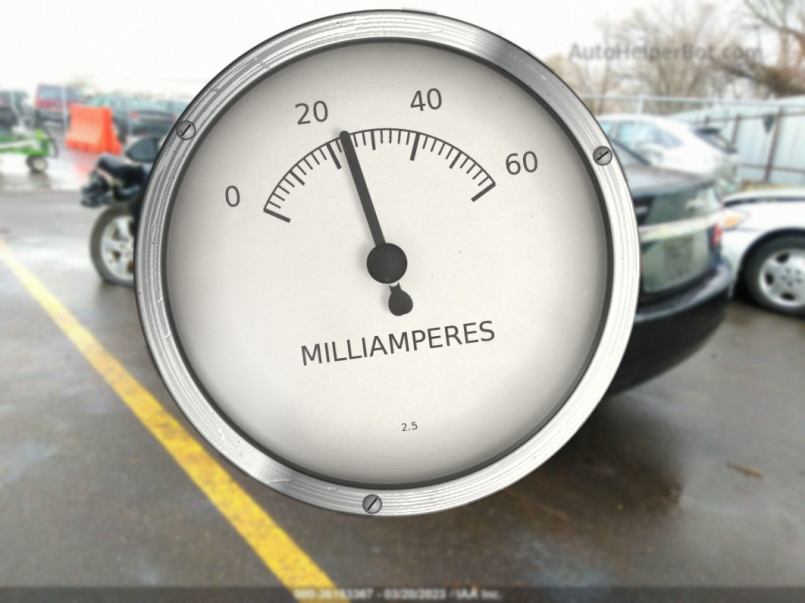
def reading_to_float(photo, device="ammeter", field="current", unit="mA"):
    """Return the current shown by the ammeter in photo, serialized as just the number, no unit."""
24
